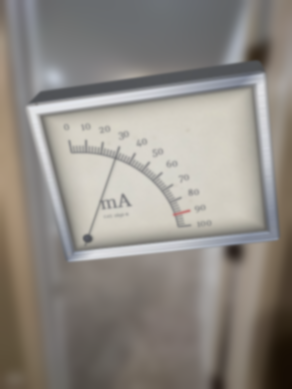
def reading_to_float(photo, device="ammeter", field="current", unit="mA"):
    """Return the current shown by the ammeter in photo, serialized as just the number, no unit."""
30
